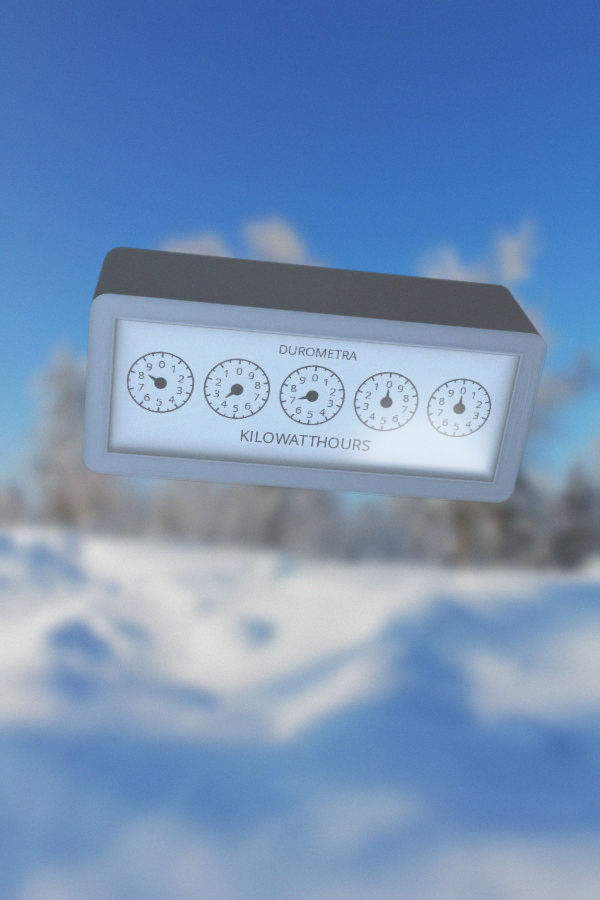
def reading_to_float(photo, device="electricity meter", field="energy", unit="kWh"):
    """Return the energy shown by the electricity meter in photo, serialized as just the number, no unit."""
83700
